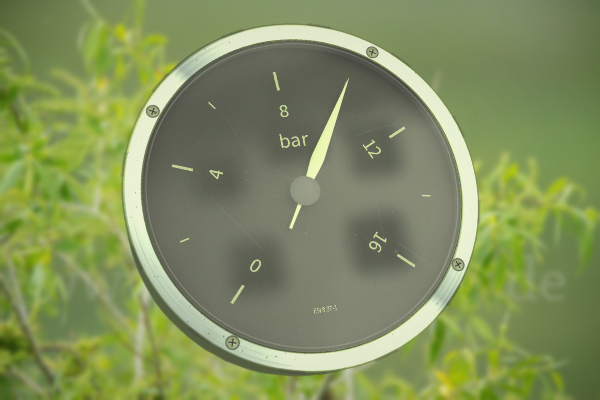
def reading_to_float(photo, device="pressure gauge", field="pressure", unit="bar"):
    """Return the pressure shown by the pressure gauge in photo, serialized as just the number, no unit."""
10
